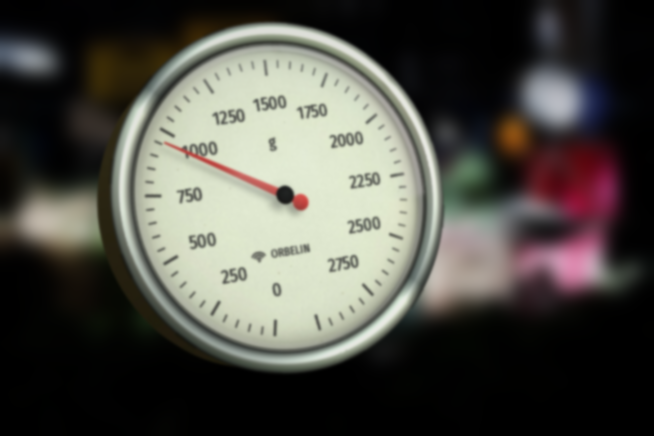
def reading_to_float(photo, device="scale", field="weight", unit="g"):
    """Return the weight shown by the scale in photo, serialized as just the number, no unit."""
950
